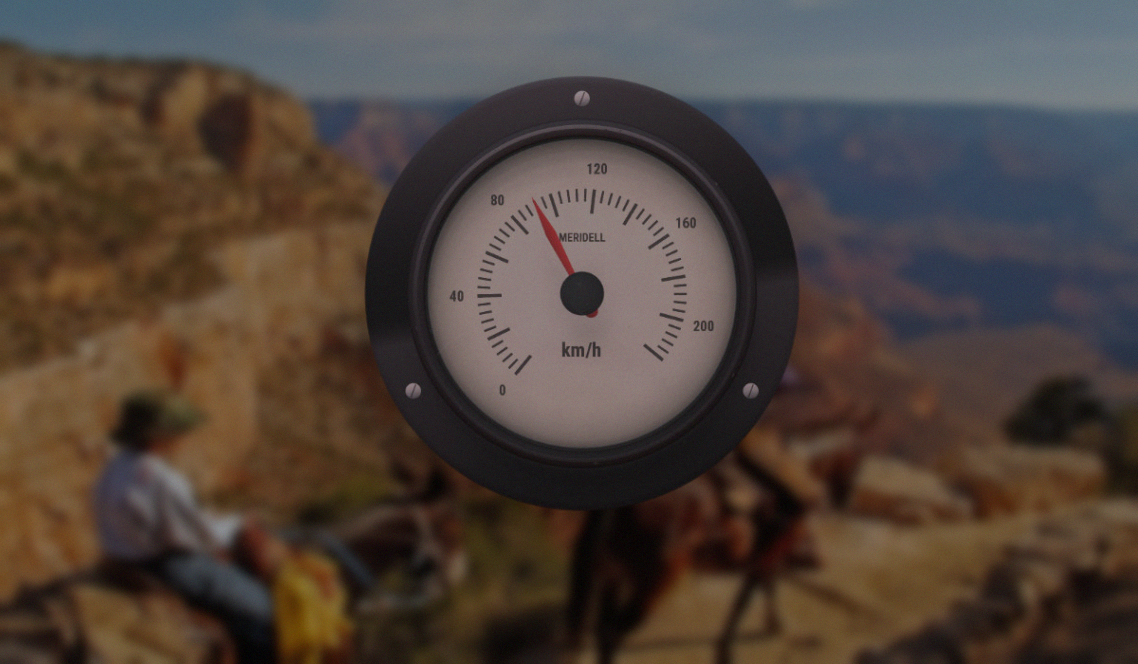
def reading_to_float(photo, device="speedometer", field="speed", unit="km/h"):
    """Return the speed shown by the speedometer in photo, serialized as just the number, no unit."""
92
